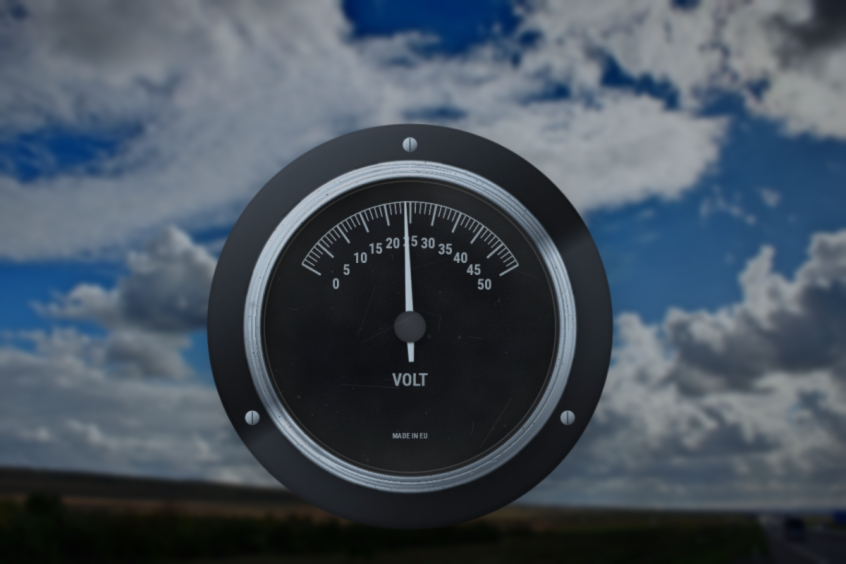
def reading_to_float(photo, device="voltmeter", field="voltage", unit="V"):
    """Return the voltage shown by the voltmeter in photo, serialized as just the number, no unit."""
24
